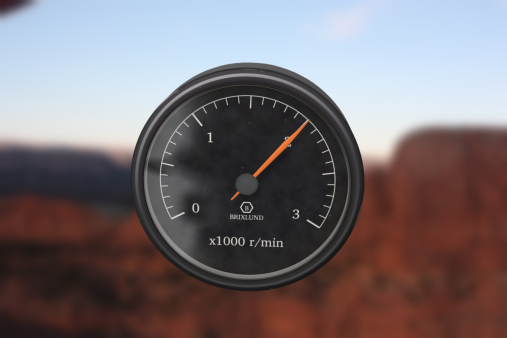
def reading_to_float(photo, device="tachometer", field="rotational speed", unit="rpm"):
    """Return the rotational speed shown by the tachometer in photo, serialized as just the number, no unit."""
2000
